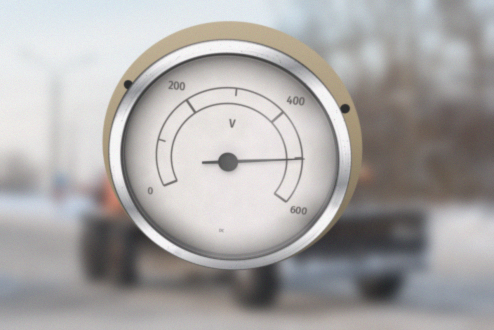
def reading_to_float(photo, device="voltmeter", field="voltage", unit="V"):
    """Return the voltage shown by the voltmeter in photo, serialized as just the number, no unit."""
500
